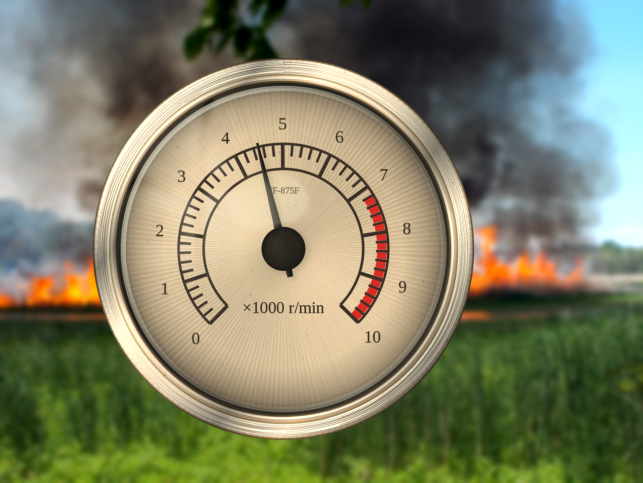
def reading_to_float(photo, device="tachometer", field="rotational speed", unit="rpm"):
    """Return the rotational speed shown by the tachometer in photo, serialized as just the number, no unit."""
4500
